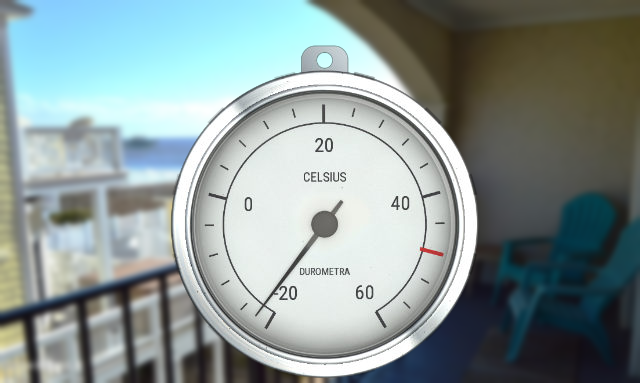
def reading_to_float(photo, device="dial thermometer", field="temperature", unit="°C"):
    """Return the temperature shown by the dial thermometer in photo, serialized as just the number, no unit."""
-18
